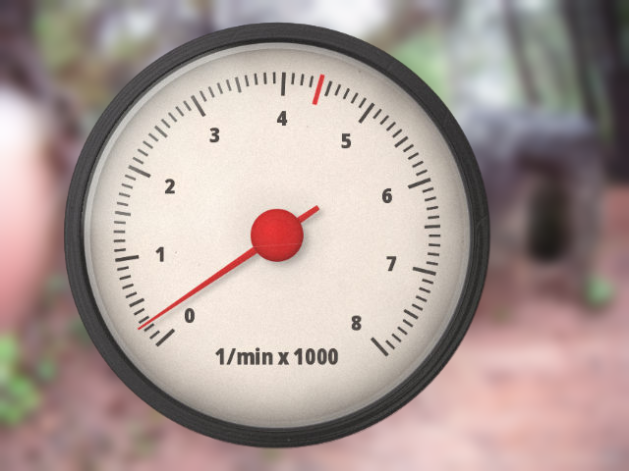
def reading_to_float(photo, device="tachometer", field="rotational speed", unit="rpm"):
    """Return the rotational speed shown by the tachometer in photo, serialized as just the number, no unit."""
250
